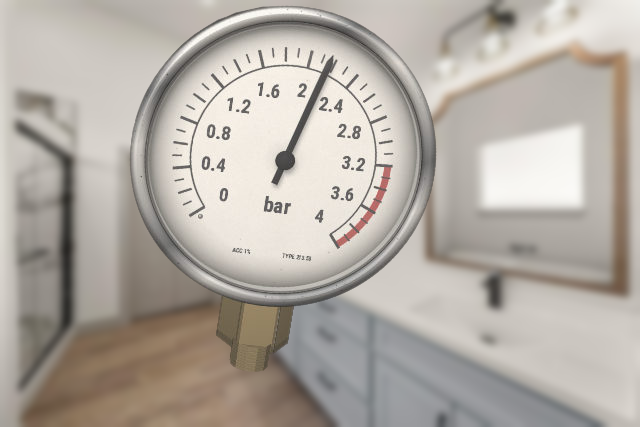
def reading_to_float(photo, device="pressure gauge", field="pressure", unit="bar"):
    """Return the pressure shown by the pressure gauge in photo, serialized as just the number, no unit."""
2.15
